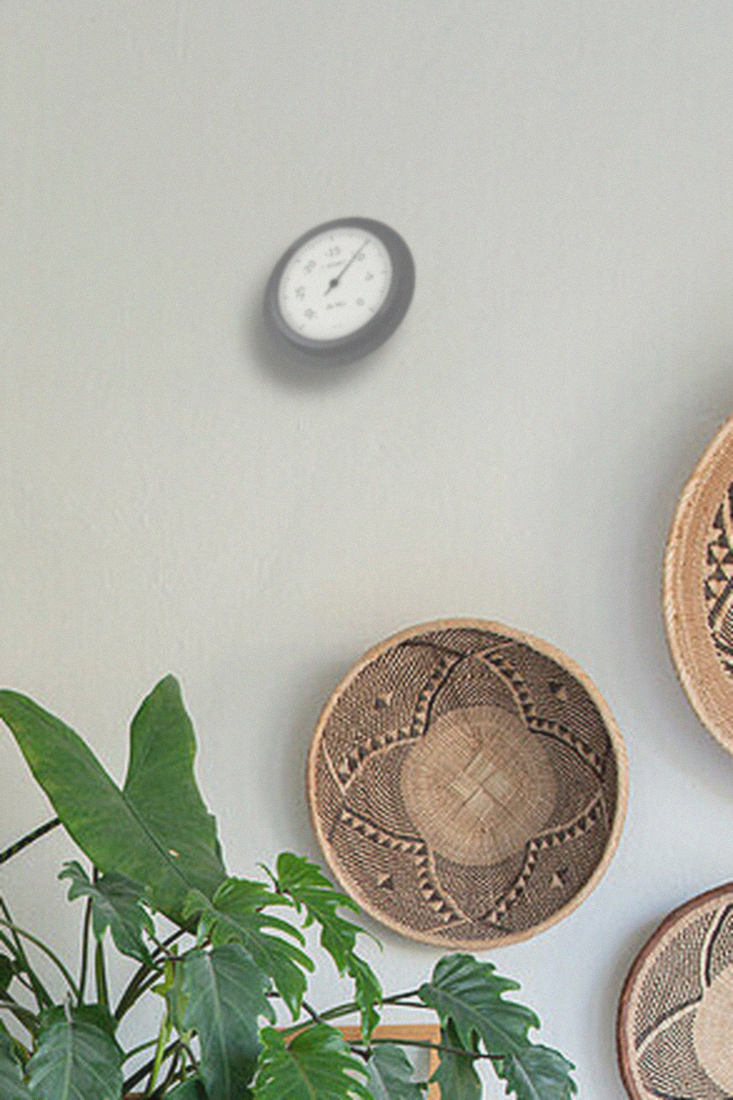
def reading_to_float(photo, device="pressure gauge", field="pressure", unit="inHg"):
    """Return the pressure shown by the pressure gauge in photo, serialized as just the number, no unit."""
-10
